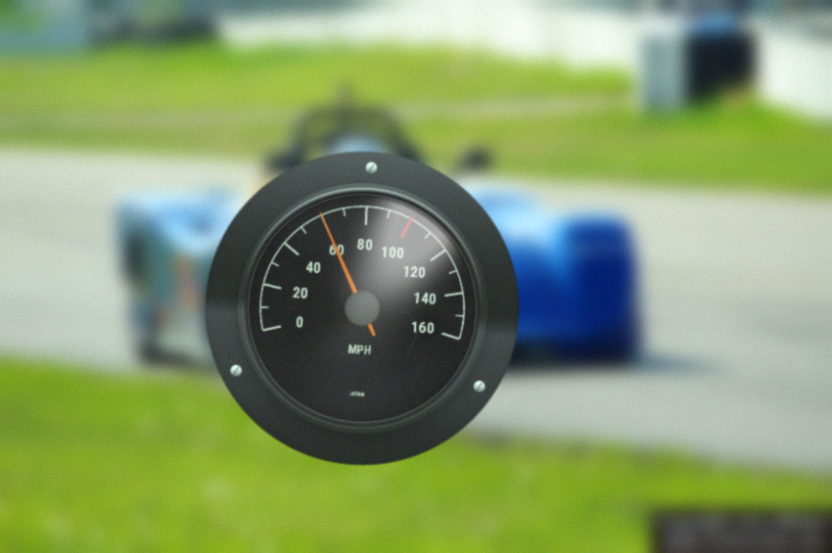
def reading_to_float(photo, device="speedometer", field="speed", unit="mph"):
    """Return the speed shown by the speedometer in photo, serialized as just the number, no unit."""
60
